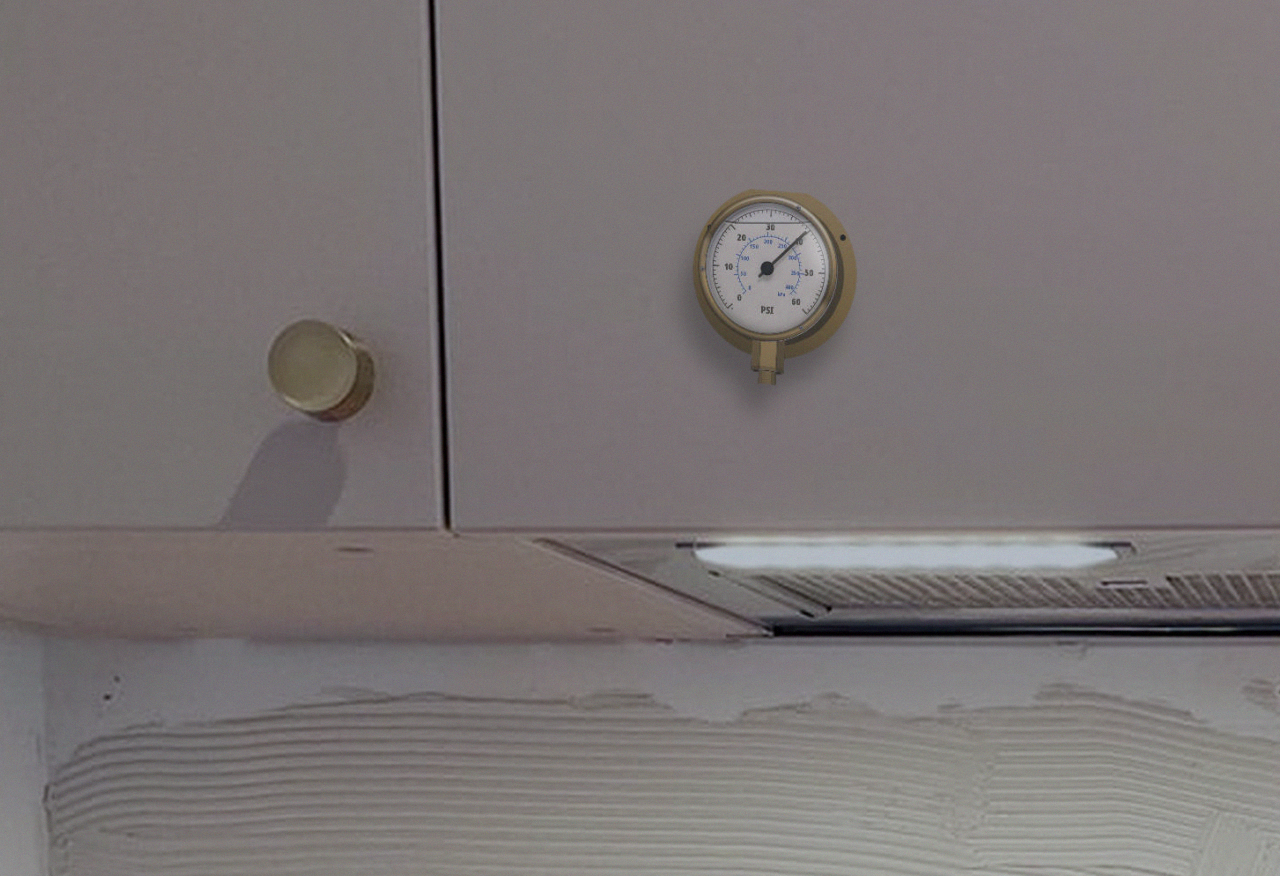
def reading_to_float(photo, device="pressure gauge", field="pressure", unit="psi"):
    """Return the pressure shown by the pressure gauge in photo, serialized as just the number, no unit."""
40
